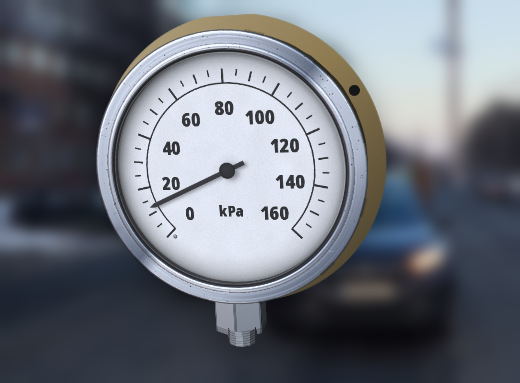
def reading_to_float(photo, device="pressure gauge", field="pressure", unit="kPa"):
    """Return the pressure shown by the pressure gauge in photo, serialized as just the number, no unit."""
12.5
